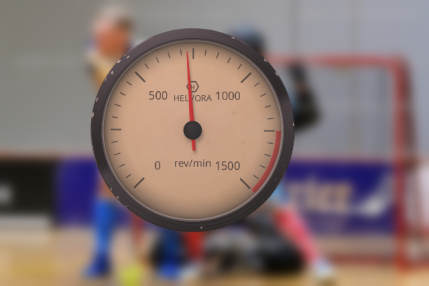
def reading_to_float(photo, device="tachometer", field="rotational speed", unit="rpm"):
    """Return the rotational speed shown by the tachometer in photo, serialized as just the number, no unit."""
725
